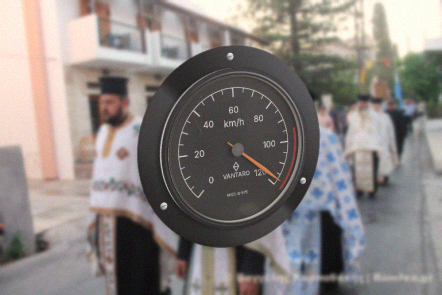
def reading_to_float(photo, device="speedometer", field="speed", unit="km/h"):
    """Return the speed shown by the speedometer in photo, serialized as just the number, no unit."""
117.5
